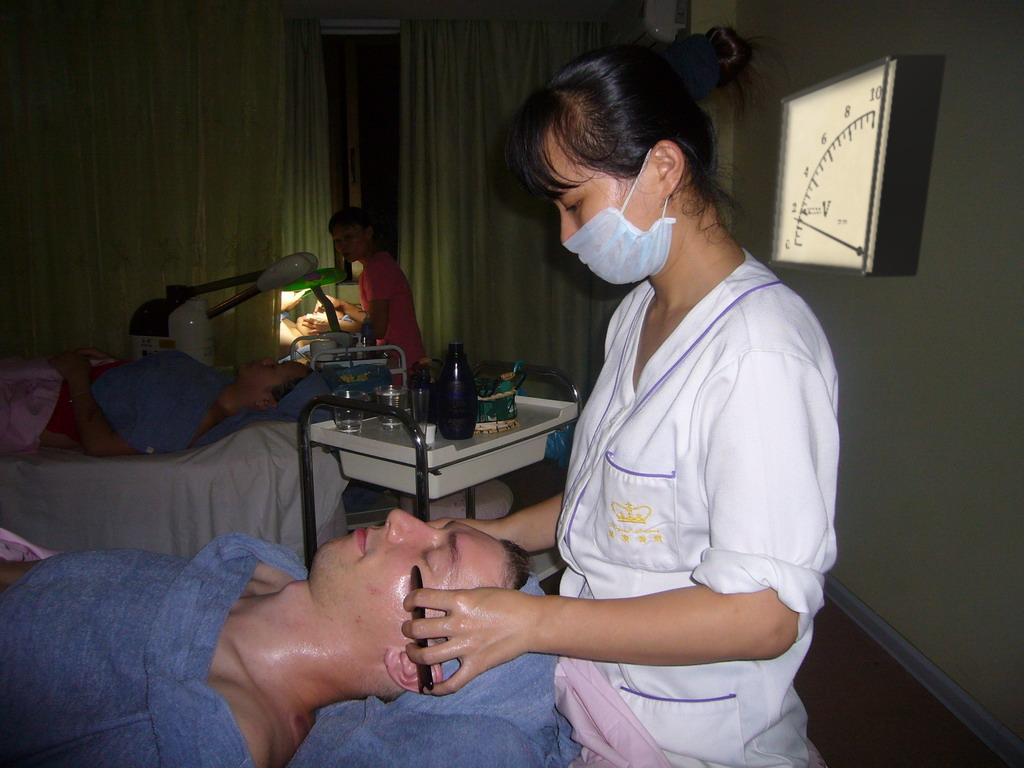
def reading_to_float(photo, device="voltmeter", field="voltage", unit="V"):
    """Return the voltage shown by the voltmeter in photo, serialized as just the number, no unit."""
1.5
